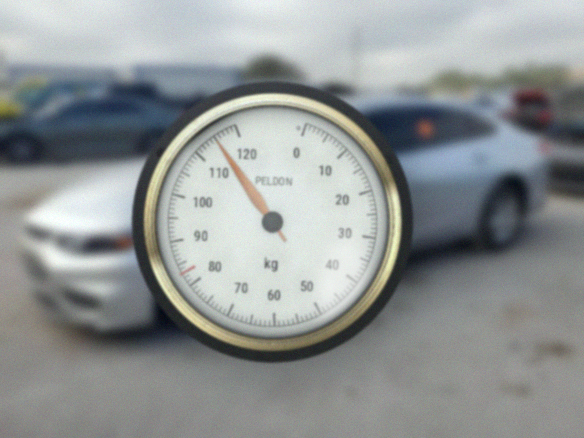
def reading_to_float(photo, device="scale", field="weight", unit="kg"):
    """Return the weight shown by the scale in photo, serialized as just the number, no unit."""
115
